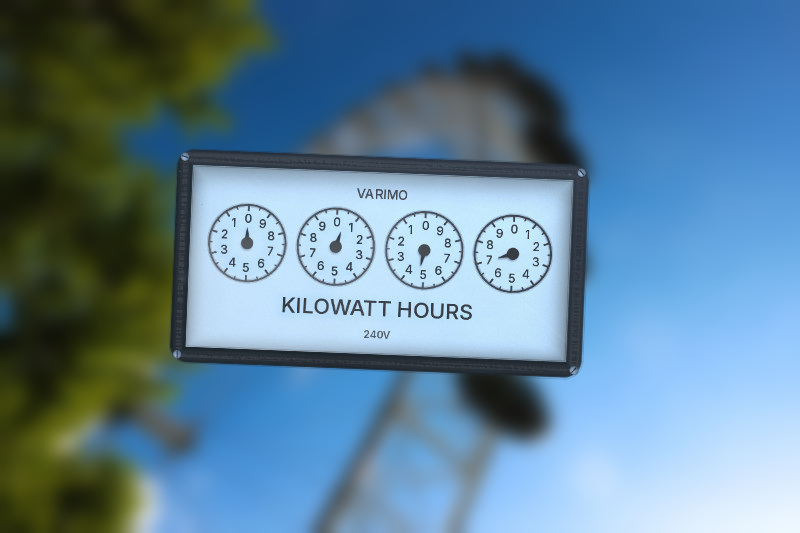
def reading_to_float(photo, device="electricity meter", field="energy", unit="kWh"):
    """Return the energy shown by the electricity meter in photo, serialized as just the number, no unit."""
47
